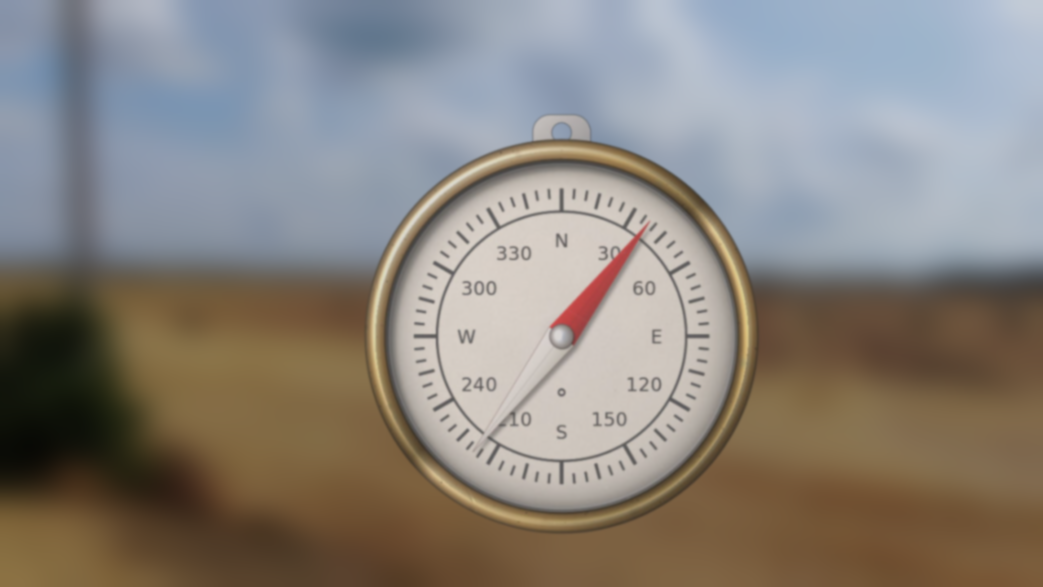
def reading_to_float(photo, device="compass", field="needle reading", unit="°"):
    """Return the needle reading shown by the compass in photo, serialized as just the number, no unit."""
37.5
